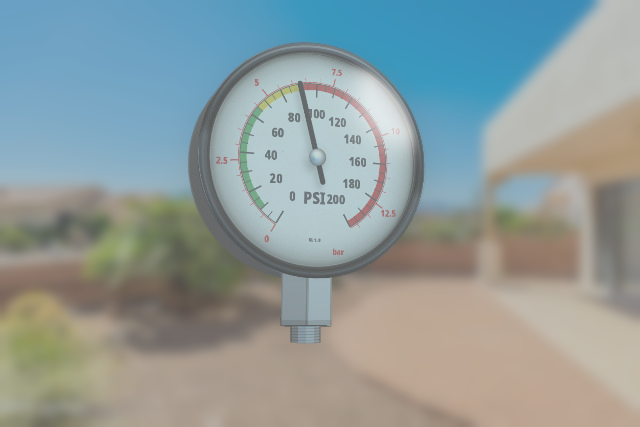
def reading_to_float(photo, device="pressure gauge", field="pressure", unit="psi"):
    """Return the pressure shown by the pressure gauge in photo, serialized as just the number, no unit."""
90
